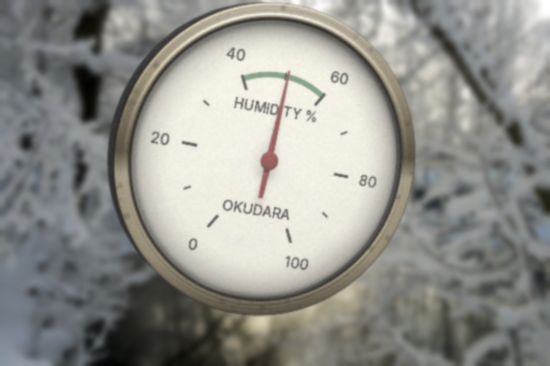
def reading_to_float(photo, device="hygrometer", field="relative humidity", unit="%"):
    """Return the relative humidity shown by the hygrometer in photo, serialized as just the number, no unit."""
50
